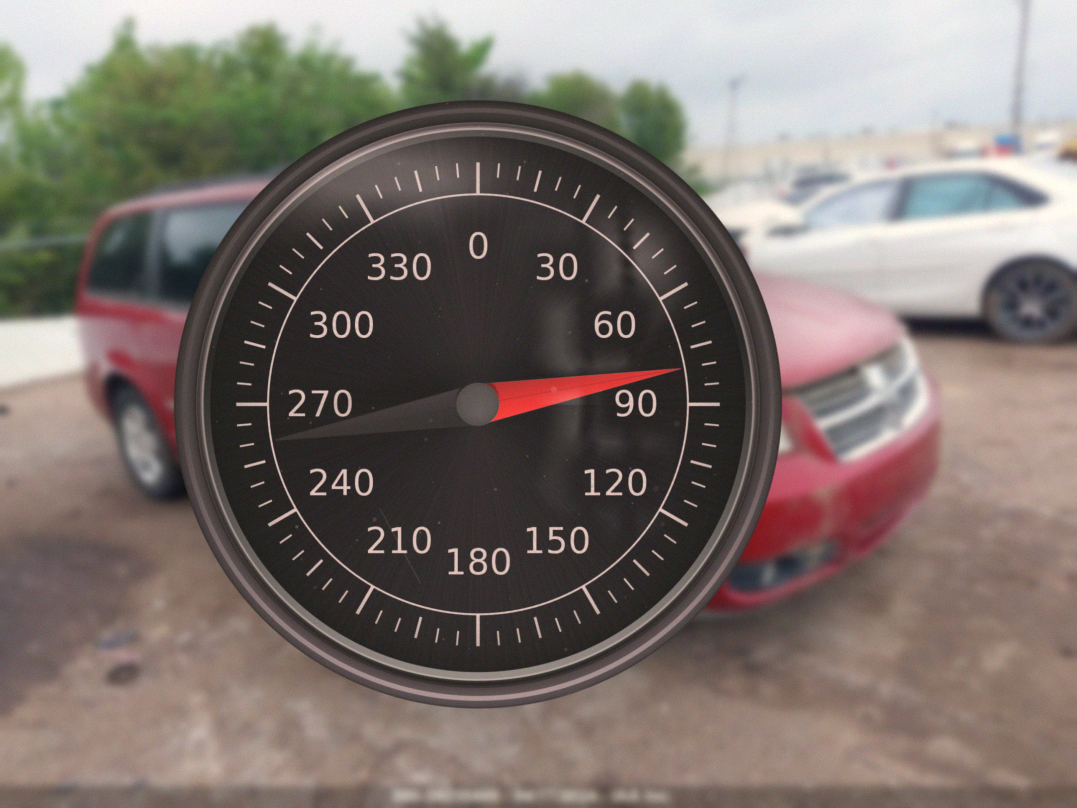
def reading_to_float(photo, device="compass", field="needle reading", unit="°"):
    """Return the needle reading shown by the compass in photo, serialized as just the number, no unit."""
80
